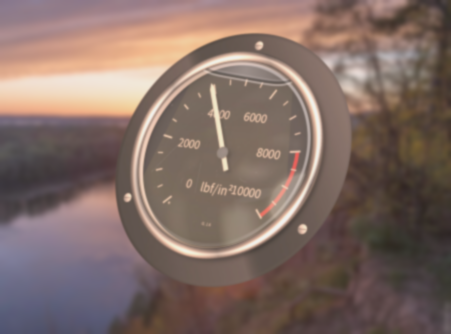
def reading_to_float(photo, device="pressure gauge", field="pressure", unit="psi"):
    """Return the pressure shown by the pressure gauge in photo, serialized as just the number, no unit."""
4000
